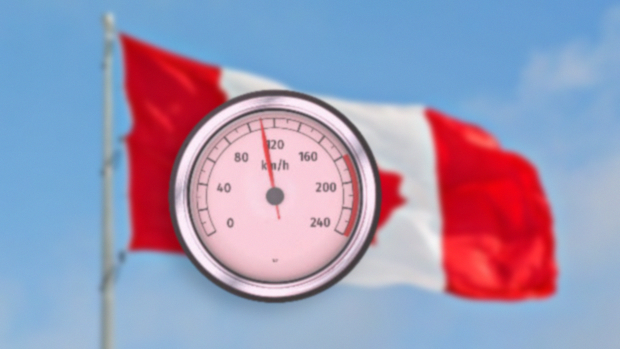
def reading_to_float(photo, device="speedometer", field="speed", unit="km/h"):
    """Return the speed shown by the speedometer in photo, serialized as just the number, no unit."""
110
